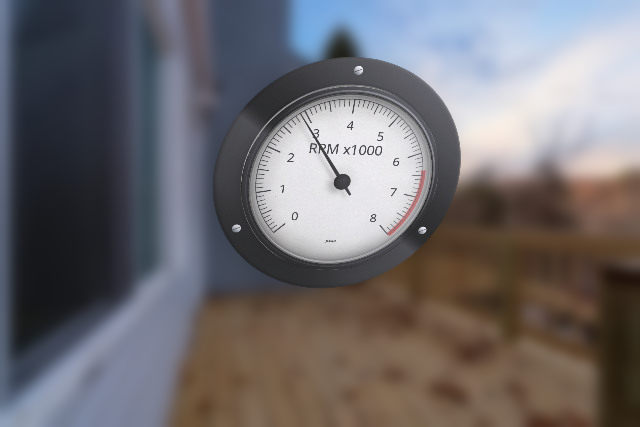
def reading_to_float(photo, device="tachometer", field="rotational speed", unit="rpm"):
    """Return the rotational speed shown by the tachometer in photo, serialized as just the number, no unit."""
2900
